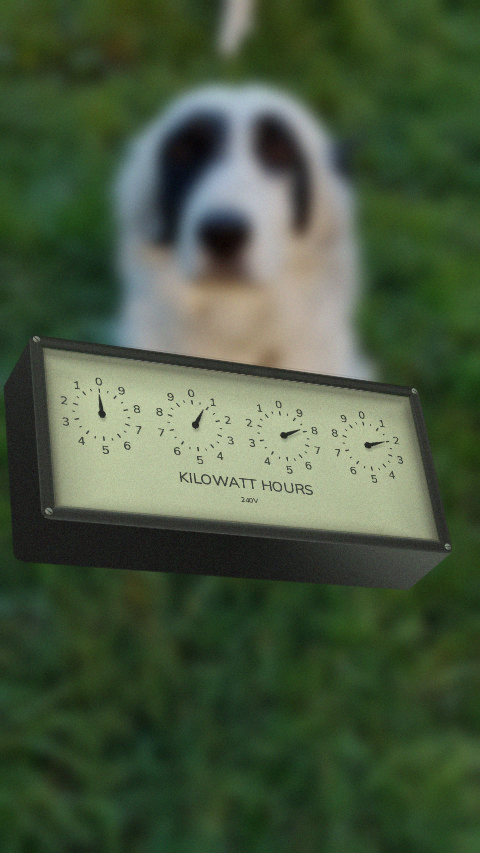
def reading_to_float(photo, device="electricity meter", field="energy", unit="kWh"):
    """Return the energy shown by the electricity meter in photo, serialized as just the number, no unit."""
82
